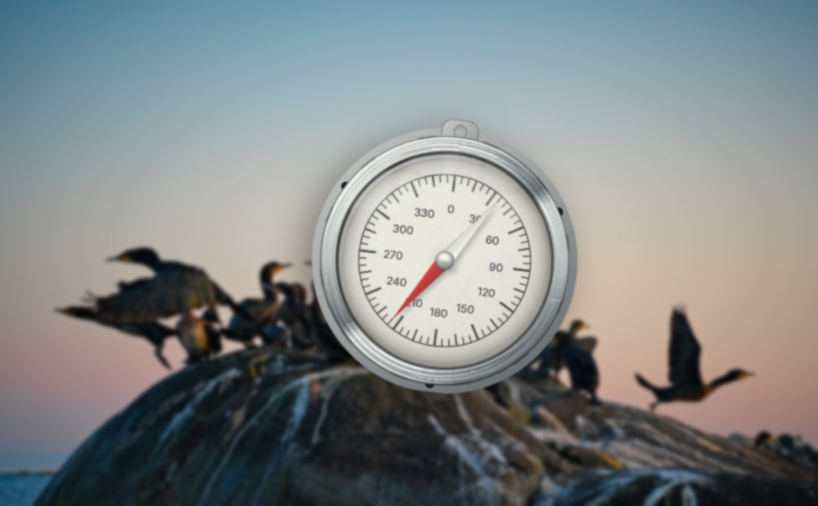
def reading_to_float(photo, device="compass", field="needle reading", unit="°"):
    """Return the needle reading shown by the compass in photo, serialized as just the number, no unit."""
215
